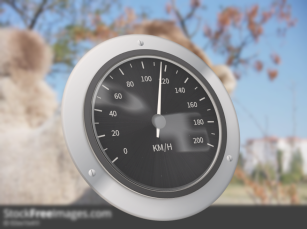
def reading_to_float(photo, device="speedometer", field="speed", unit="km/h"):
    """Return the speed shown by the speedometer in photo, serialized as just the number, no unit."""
115
